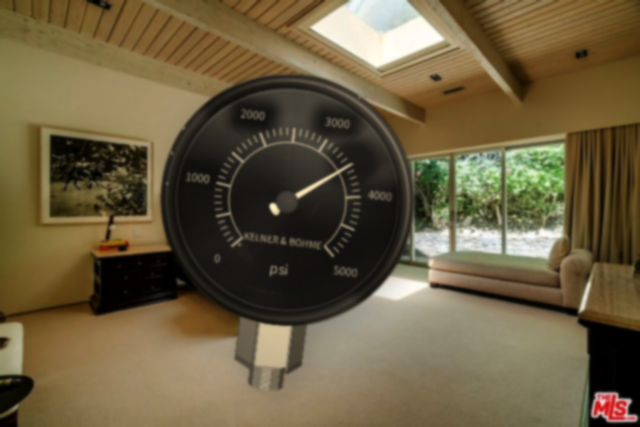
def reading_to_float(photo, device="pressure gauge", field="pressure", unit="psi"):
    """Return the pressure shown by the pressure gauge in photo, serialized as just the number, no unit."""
3500
